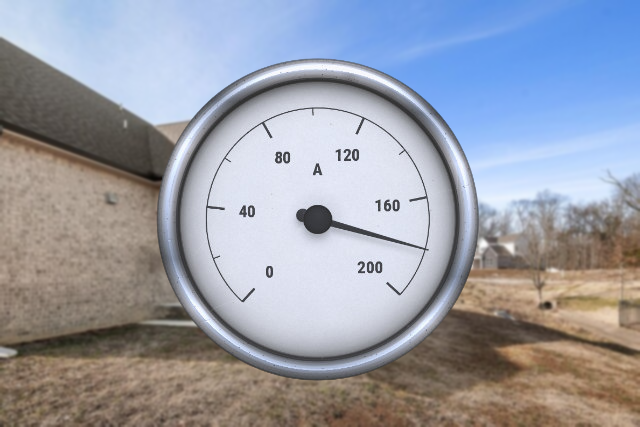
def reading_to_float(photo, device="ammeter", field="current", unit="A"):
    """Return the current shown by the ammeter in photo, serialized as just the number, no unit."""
180
